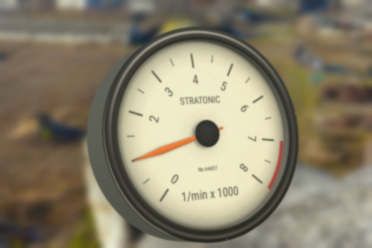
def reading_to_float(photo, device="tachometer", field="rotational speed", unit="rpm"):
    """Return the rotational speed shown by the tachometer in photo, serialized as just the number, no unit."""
1000
